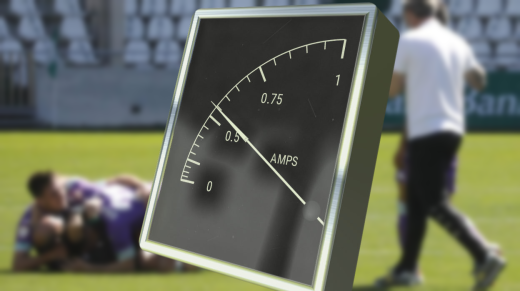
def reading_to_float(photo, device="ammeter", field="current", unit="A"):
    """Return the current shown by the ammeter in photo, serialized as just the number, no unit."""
0.55
